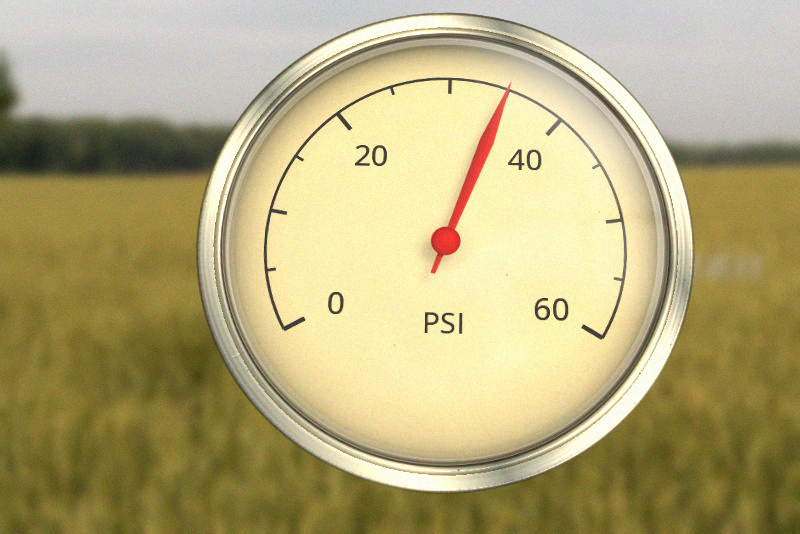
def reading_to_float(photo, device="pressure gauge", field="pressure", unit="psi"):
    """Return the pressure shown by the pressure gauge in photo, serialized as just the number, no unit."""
35
